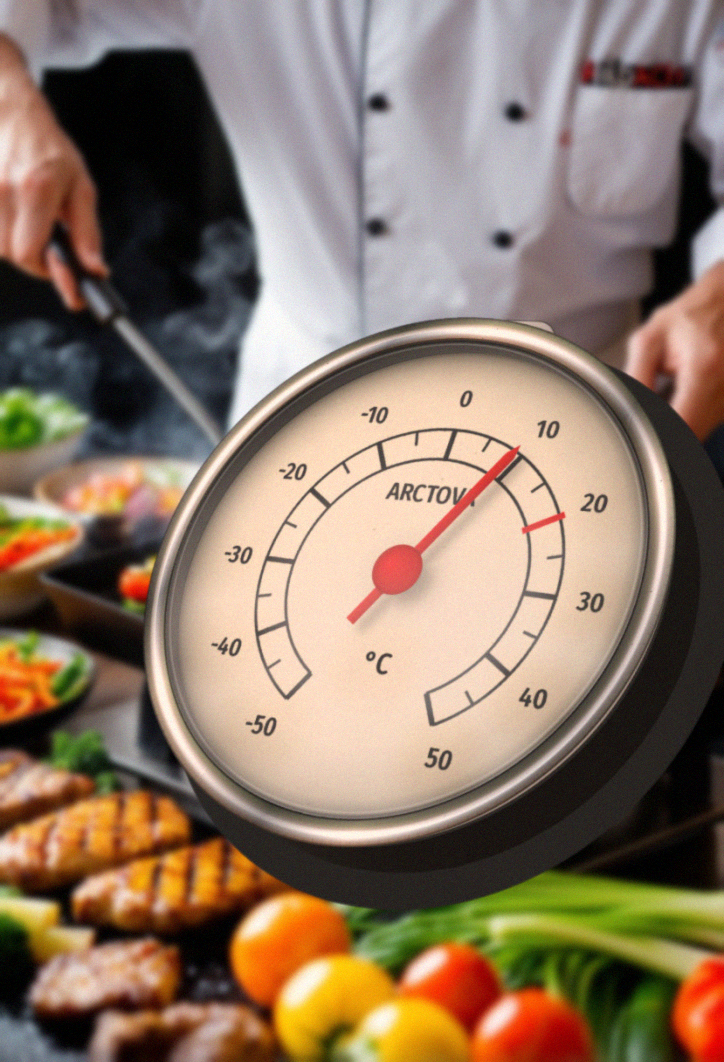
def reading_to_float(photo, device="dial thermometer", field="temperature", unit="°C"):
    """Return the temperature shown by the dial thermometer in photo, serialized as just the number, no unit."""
10
